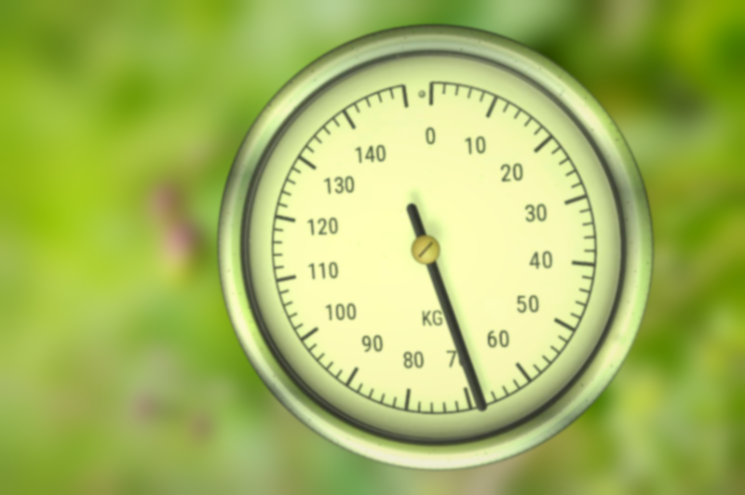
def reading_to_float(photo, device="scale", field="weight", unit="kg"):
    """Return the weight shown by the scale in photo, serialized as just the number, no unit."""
68
